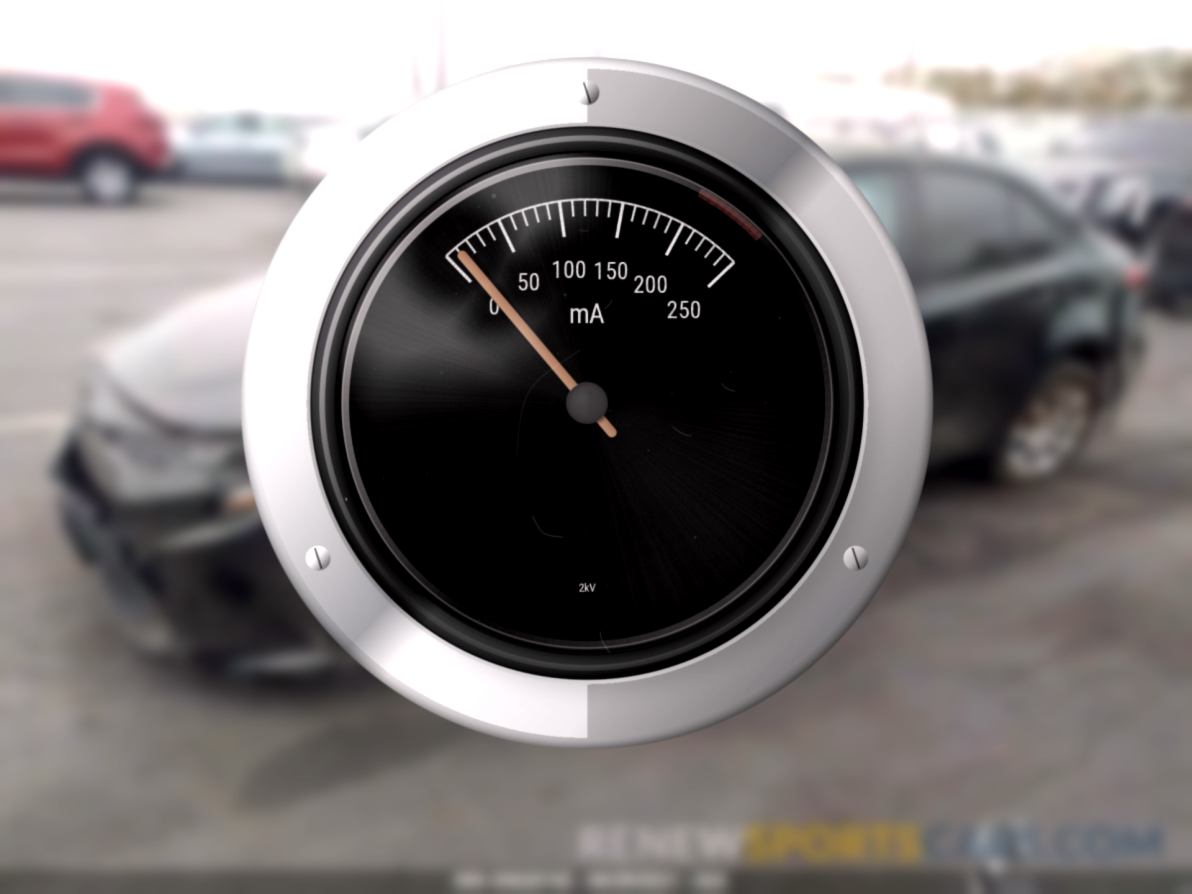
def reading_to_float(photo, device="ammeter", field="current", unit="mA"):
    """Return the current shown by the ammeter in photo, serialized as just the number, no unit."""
10
